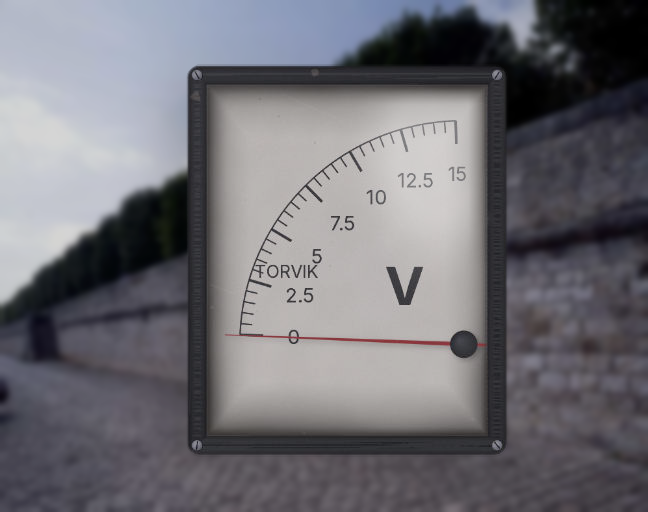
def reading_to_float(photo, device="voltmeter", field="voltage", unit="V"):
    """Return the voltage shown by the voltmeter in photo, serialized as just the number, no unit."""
0
